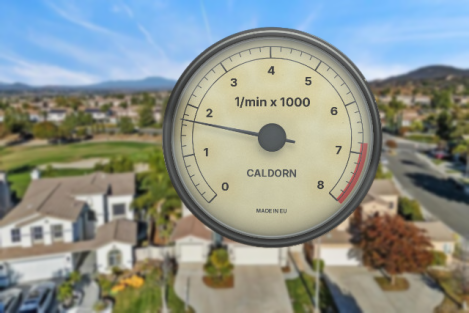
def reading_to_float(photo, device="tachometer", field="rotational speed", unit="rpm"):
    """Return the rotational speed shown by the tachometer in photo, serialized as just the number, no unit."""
1700
